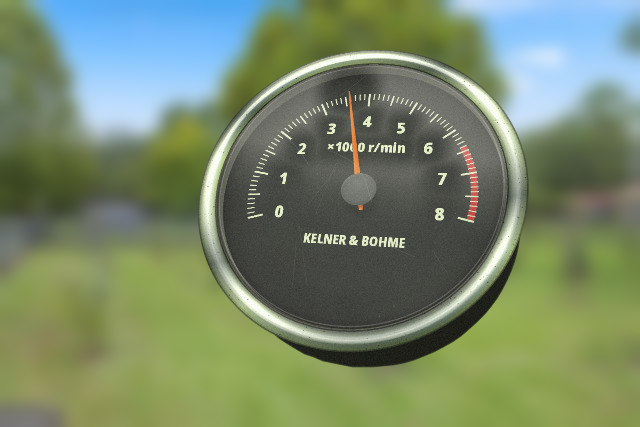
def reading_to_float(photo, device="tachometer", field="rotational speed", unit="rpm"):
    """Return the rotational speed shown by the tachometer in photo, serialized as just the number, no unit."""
3600
